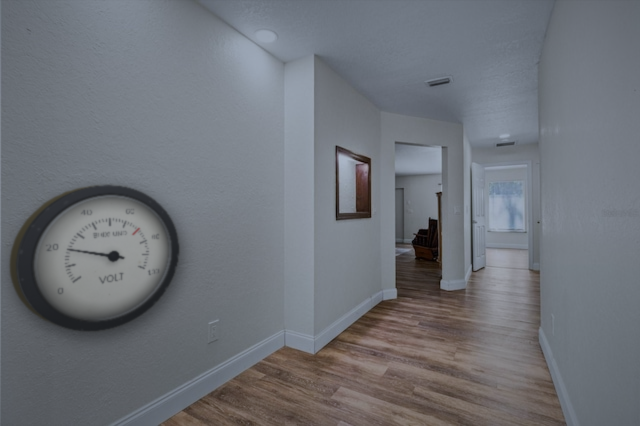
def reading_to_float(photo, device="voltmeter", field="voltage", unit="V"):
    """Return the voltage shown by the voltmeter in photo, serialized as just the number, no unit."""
20
